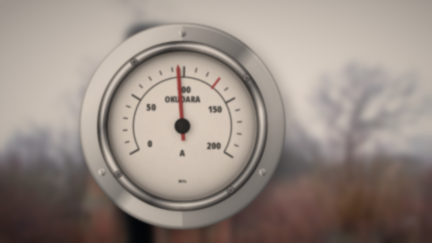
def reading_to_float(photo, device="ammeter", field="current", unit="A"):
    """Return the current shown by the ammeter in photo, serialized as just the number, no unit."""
95
